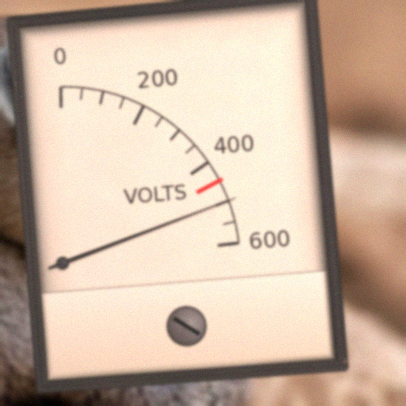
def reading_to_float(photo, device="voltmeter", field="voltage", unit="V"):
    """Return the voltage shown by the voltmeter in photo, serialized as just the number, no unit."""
500
